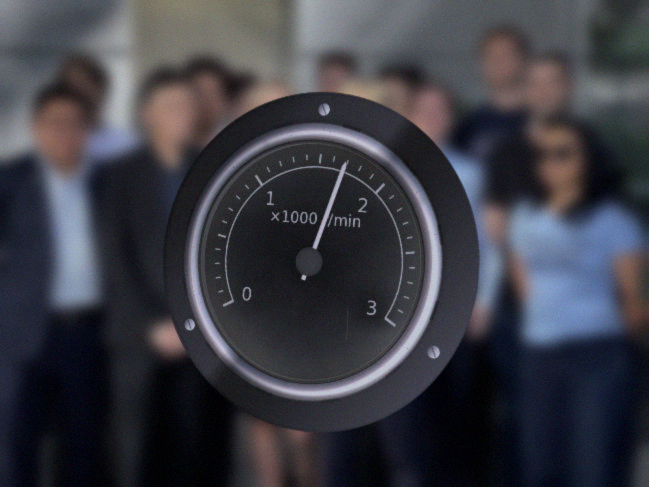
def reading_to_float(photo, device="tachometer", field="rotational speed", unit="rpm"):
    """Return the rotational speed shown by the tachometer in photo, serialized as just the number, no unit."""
1700
